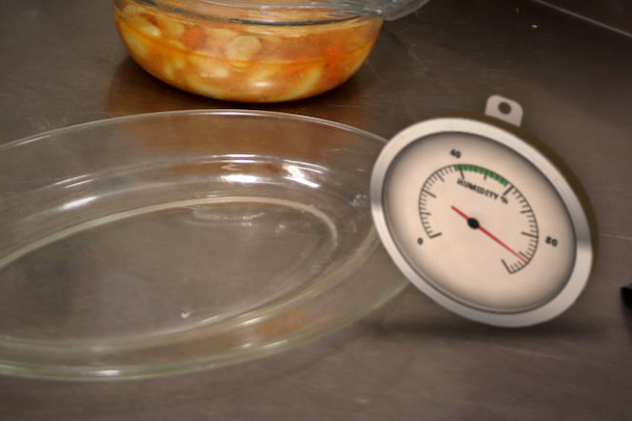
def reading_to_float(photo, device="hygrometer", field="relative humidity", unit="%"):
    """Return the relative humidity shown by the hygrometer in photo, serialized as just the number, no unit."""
90
